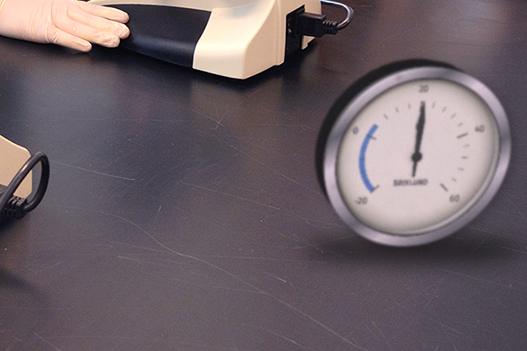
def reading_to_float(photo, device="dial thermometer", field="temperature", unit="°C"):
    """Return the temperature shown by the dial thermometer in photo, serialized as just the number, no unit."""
20
